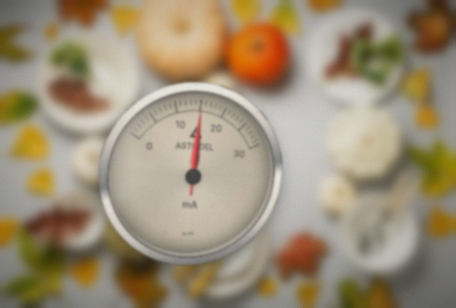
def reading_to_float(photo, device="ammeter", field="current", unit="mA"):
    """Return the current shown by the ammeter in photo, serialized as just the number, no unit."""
15
